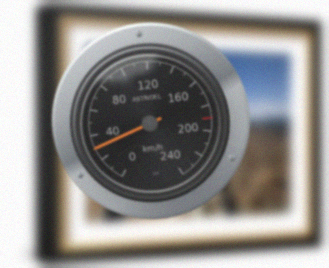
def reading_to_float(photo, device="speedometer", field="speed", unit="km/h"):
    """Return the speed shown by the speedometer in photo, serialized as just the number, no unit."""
30
